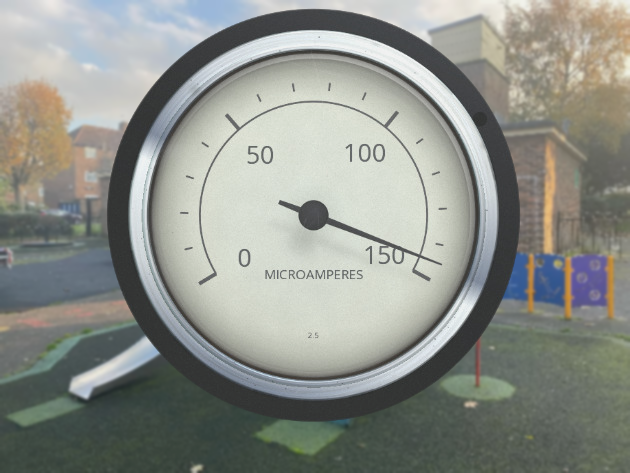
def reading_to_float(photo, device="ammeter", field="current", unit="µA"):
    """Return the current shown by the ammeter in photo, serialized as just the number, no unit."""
145
